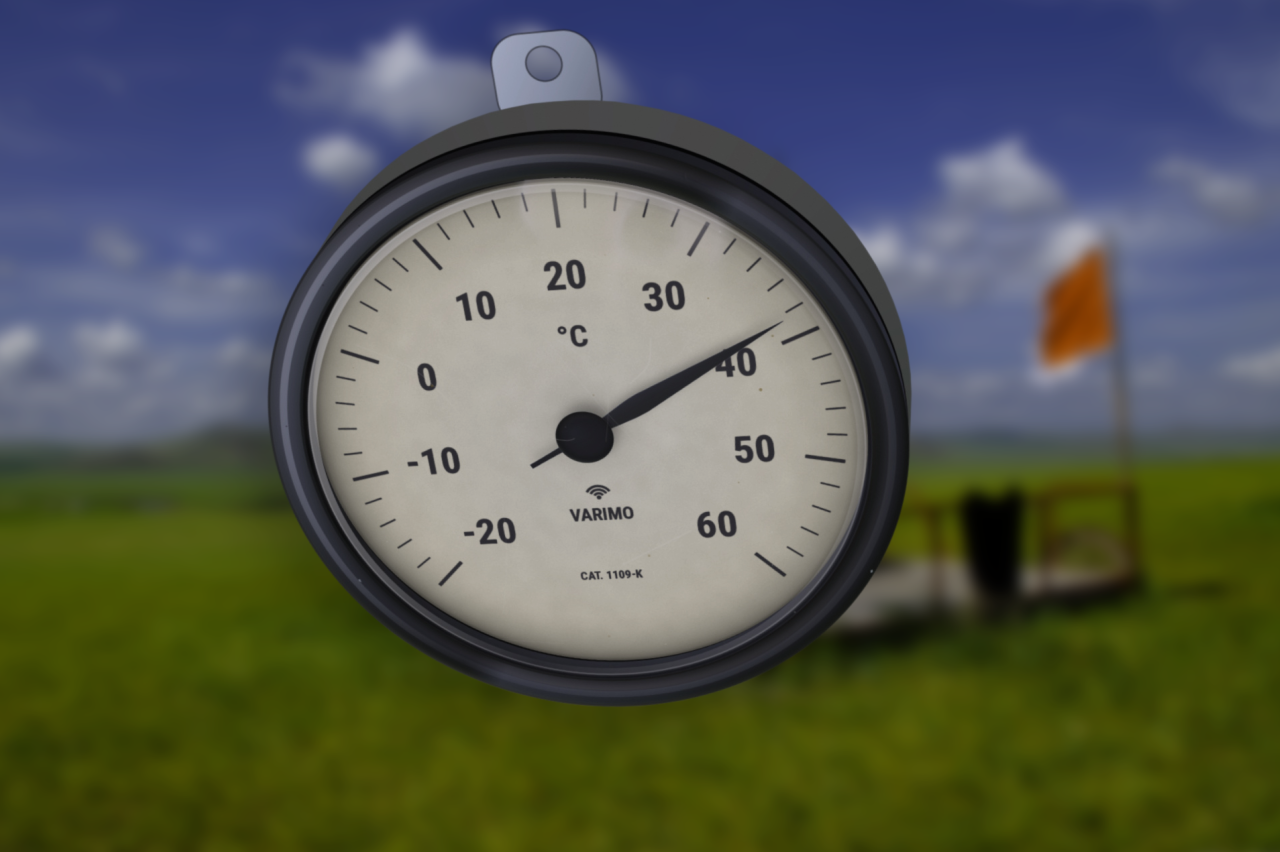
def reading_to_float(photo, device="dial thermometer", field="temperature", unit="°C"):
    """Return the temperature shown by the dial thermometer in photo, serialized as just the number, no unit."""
38
